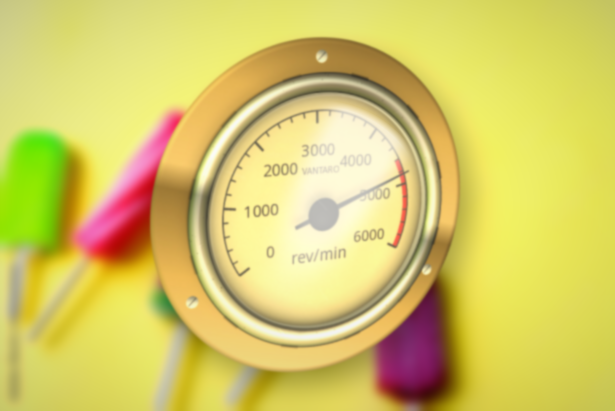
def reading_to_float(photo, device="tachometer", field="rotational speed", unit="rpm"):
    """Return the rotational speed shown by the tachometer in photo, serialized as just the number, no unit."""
4800
